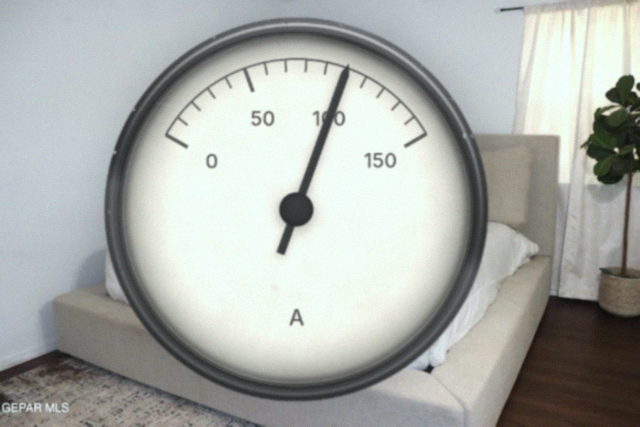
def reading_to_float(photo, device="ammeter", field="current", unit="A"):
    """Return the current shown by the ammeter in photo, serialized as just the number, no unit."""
100
